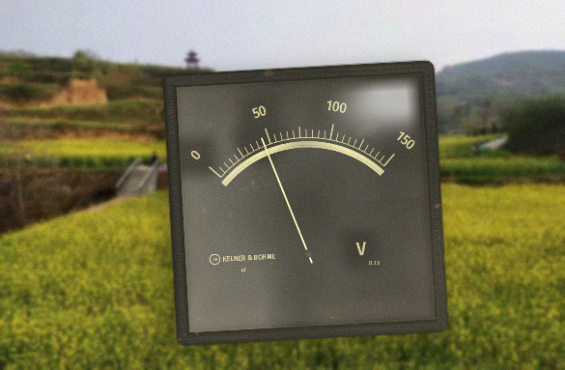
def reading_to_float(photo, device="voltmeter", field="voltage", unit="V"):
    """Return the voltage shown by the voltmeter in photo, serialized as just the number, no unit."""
45
